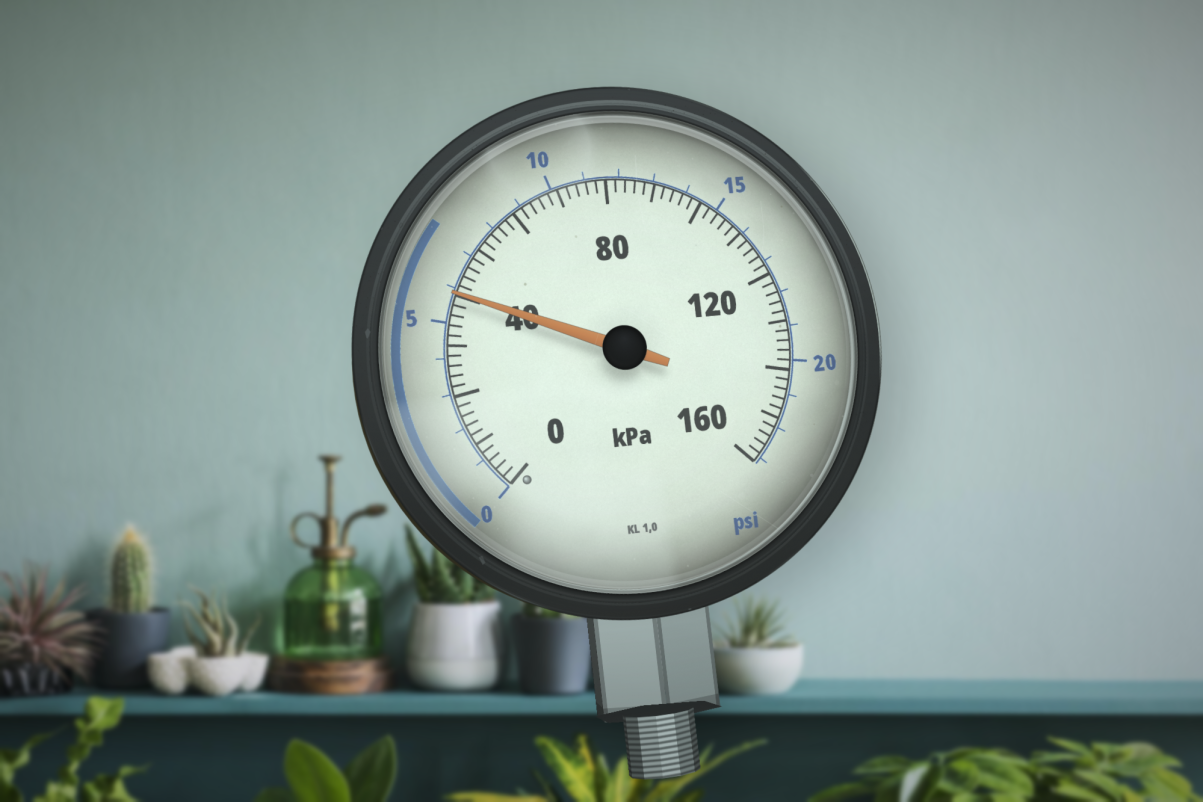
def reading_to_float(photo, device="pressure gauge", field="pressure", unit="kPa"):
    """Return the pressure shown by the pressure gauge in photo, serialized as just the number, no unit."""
40
